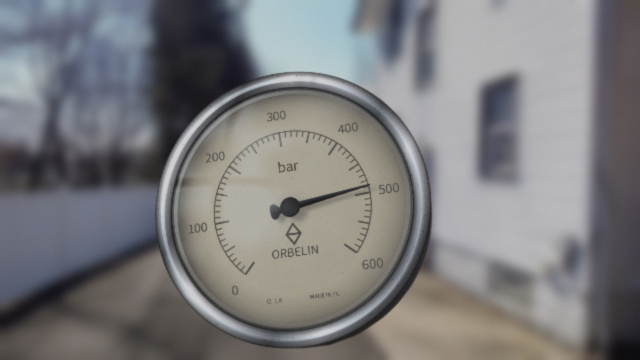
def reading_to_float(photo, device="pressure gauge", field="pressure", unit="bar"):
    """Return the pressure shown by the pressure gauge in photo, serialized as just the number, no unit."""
490
